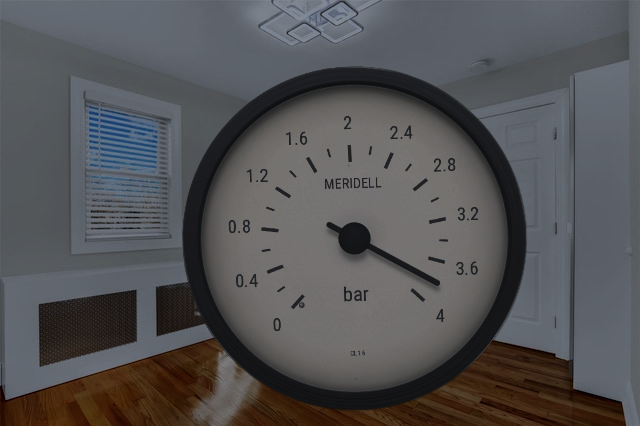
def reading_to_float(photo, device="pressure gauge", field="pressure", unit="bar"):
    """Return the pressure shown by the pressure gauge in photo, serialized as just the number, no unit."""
3.8
